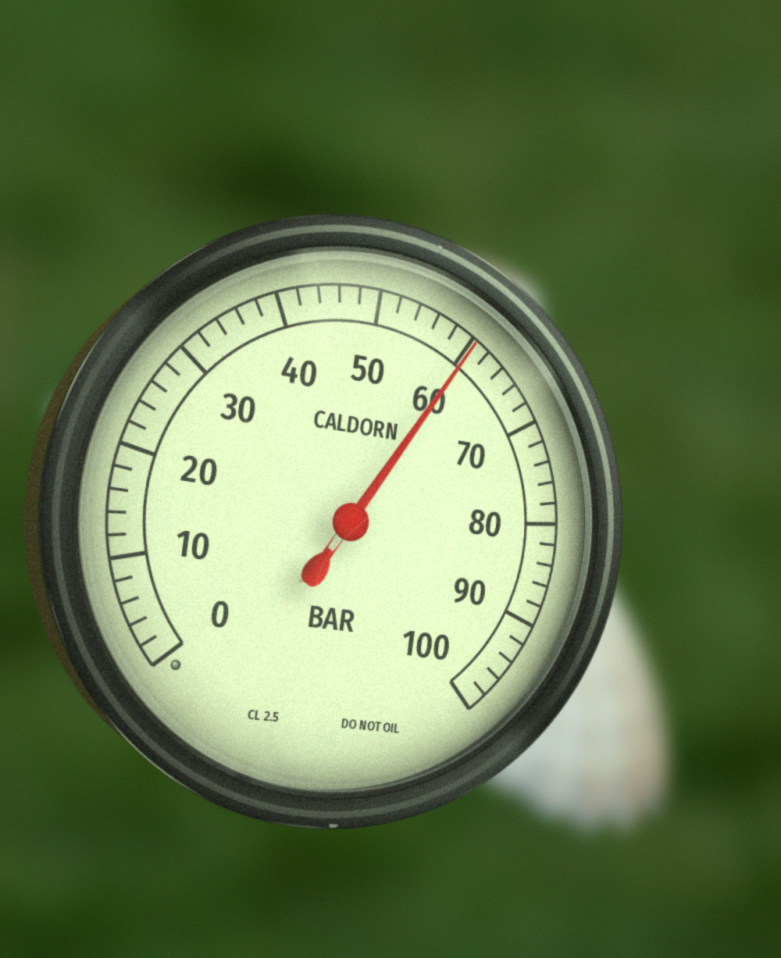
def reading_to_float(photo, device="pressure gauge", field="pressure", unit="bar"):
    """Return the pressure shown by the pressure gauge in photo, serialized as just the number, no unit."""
60
